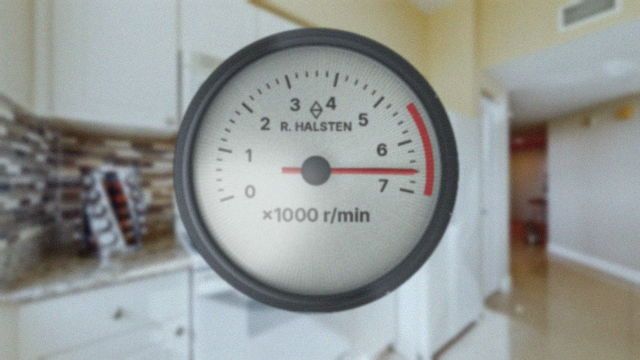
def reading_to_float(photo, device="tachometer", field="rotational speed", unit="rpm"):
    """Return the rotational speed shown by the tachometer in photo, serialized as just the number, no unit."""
6600
